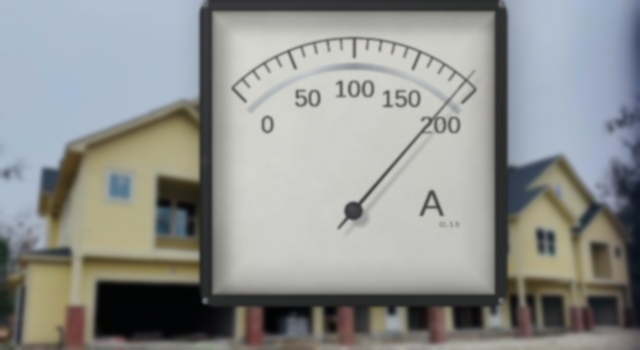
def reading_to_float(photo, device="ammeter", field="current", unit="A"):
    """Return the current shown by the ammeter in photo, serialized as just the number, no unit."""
190
